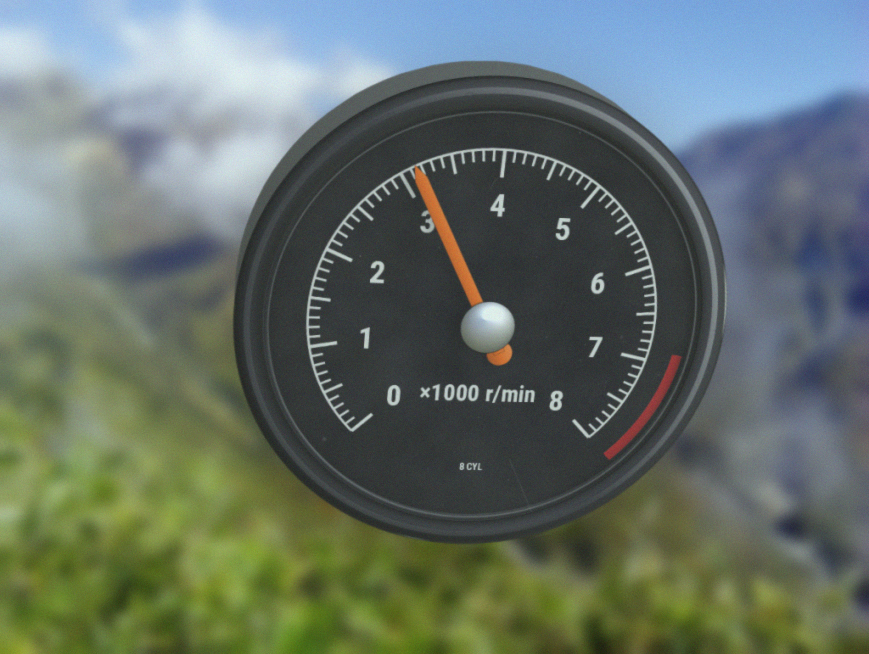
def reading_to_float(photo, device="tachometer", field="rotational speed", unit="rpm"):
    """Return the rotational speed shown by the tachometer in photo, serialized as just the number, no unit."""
3150
